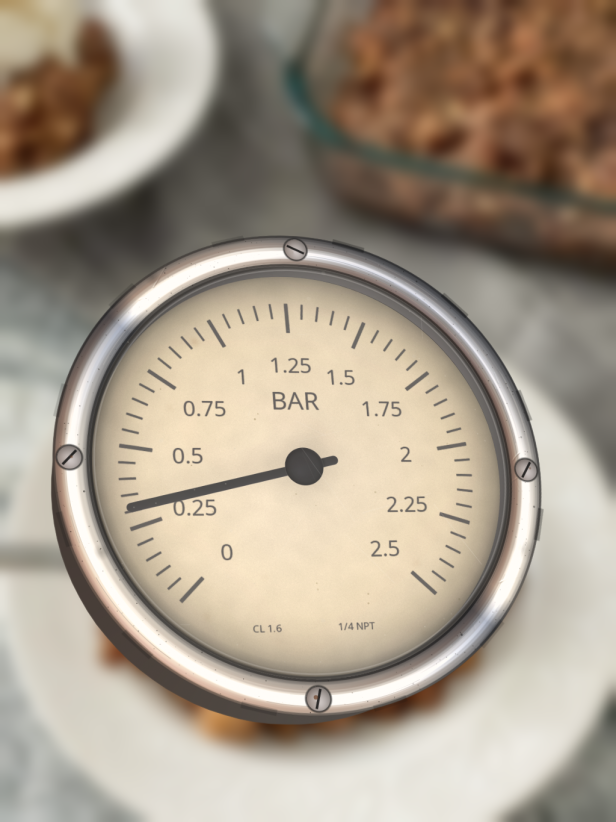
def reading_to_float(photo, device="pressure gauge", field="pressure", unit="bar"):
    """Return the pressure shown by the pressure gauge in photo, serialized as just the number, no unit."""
0.3
